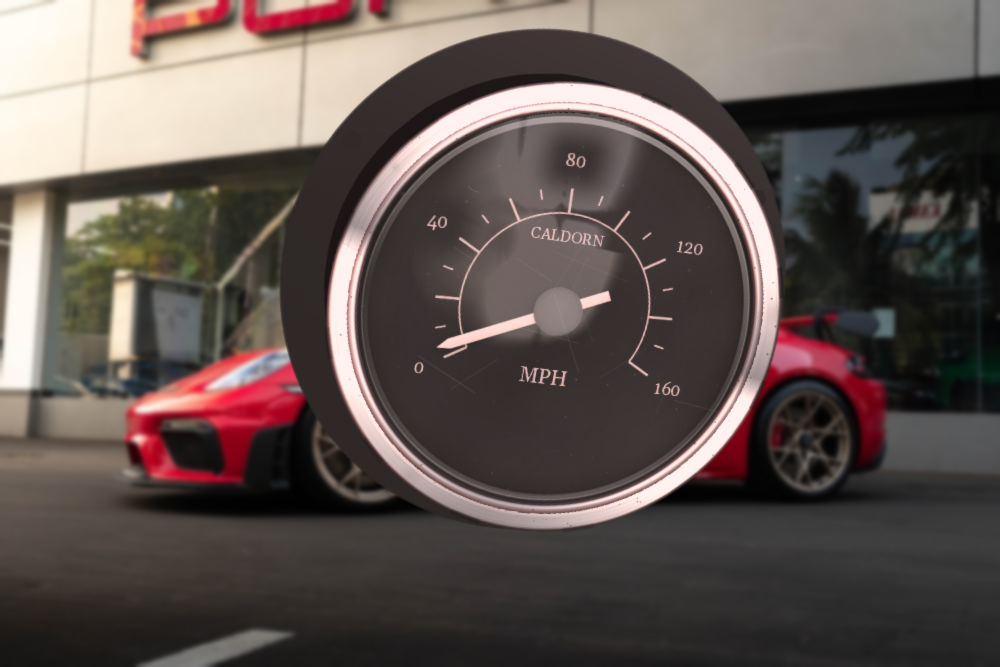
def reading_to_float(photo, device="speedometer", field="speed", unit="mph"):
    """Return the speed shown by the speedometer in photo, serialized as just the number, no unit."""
5
